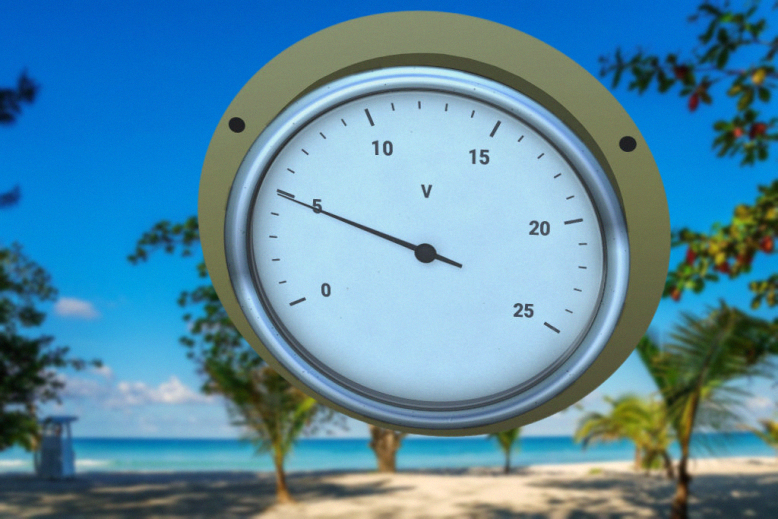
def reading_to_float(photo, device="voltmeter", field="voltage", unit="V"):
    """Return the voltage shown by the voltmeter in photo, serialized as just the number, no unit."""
5
